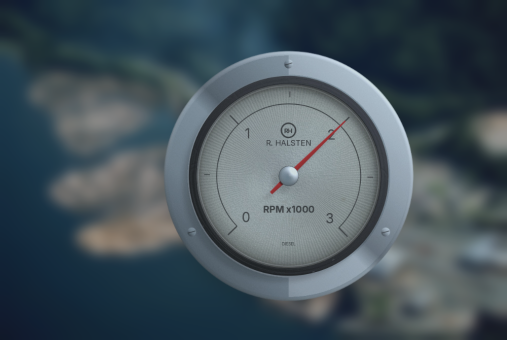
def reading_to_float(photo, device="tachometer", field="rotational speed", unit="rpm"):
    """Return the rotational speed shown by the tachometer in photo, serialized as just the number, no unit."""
2000
